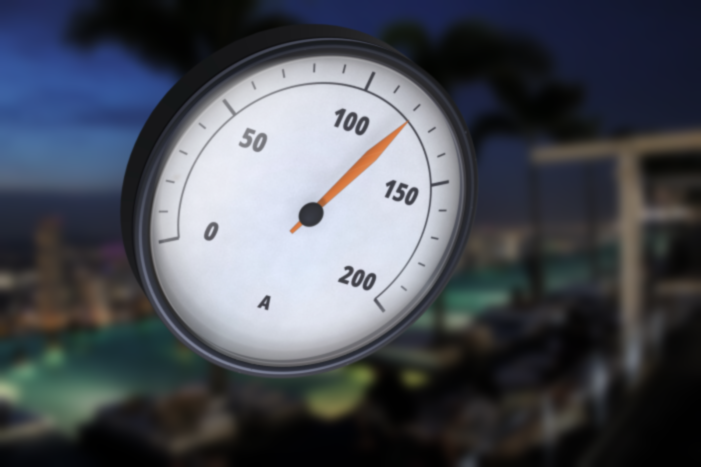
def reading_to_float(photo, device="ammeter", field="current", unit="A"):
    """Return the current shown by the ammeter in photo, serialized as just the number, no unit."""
120
